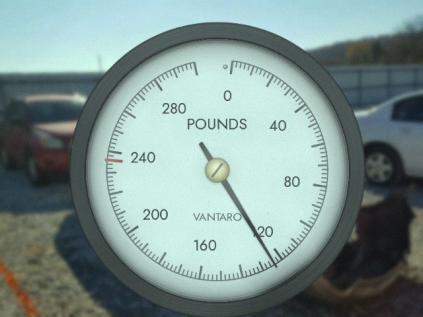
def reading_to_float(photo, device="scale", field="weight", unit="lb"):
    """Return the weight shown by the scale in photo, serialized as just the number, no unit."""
124
